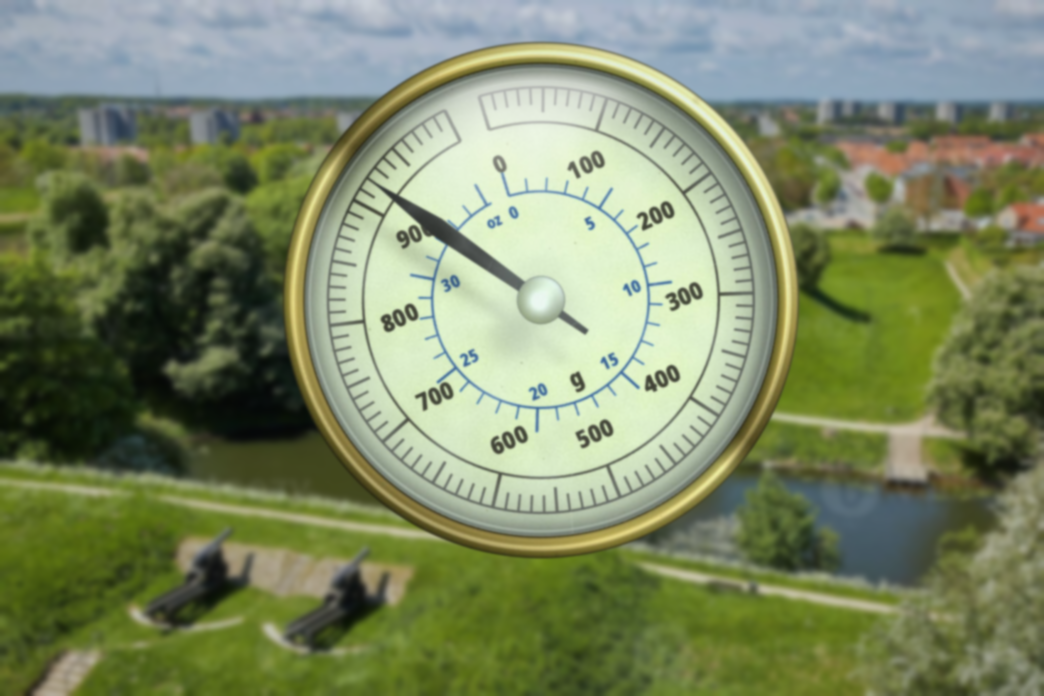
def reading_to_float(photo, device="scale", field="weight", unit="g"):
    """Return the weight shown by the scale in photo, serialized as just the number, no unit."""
920
